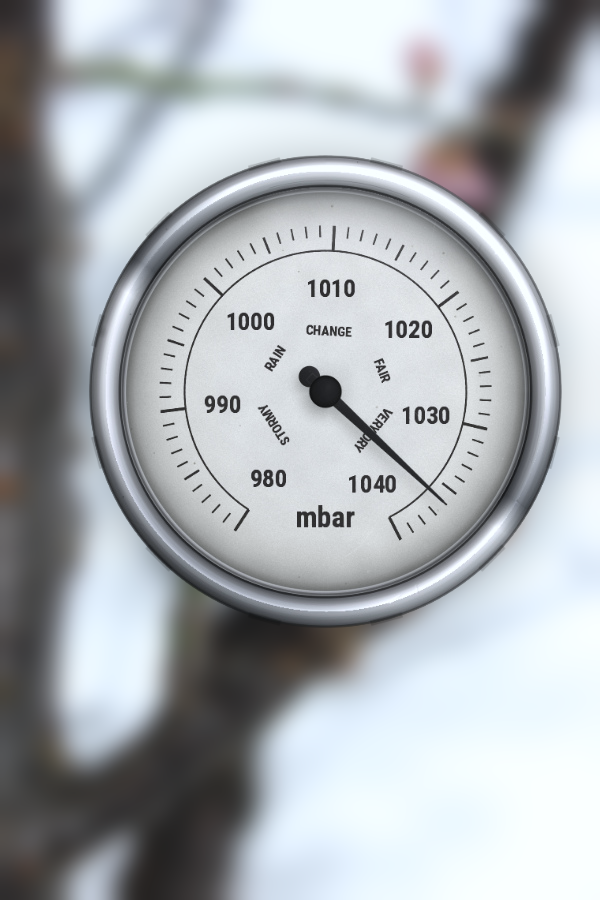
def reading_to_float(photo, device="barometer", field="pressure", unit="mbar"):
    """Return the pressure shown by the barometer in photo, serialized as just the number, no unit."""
1036
